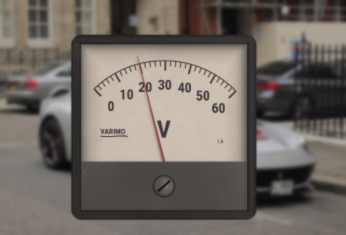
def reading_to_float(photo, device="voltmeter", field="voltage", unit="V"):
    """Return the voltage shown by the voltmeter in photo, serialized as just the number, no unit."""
20
